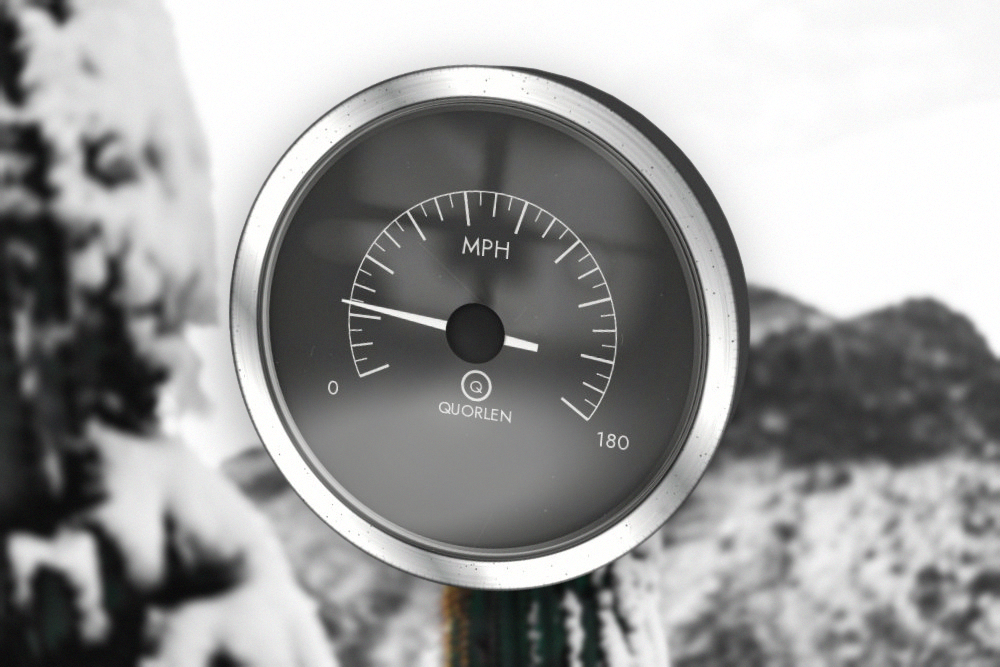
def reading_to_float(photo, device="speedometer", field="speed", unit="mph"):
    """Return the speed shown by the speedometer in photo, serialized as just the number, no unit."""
25
